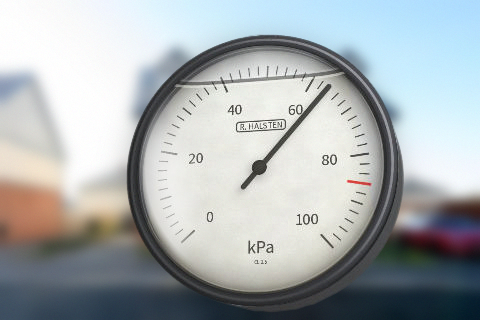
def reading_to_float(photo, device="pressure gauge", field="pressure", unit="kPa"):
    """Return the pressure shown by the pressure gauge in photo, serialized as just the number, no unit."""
64
